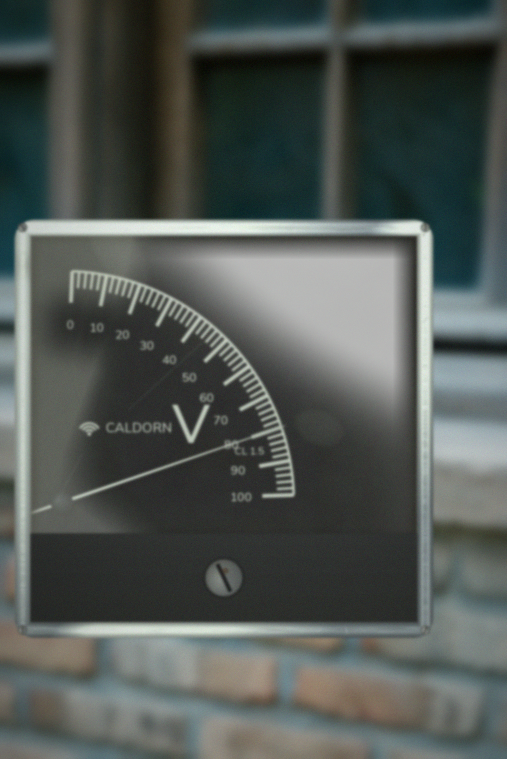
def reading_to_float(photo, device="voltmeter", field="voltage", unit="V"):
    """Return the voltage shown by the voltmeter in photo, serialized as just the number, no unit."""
80
